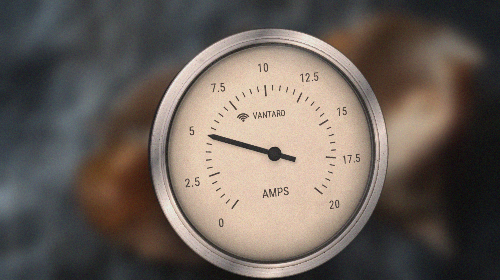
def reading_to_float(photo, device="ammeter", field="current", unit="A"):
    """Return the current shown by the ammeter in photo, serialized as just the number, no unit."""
5
